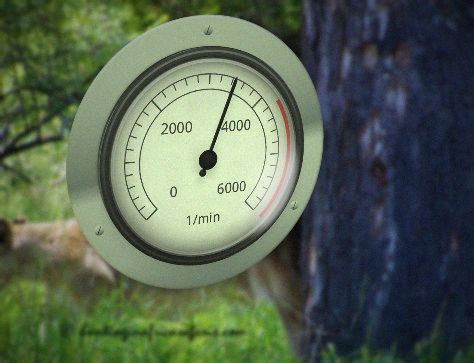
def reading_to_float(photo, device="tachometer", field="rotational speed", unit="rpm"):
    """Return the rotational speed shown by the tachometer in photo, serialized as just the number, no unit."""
3400
